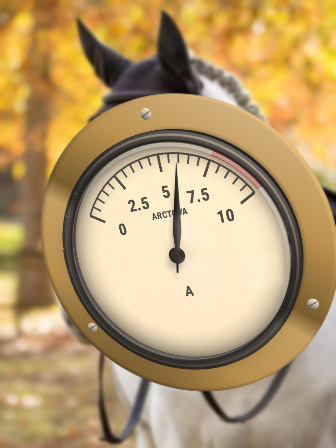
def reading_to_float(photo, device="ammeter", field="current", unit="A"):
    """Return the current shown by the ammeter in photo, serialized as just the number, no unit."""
6
